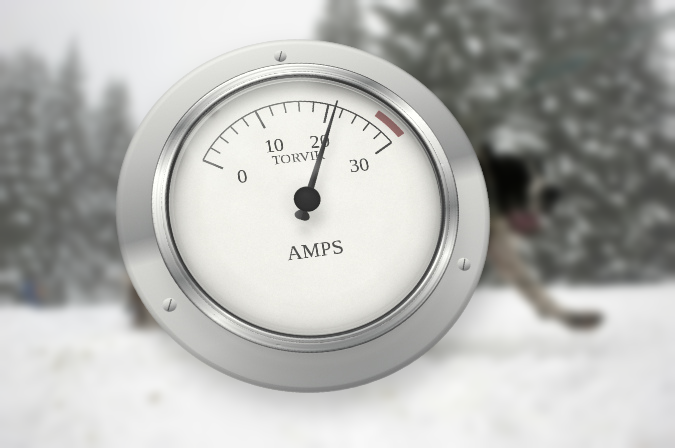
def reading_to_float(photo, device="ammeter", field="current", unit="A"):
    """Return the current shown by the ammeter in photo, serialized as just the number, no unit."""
21
